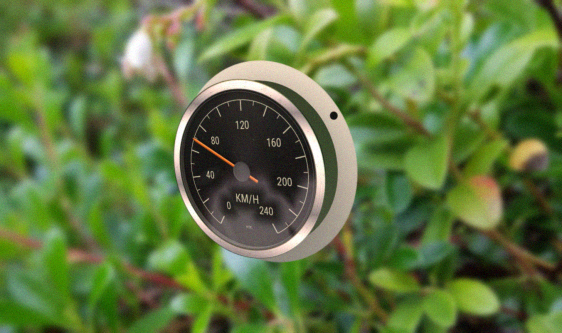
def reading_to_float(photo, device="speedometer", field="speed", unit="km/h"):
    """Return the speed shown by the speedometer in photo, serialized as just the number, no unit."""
70
